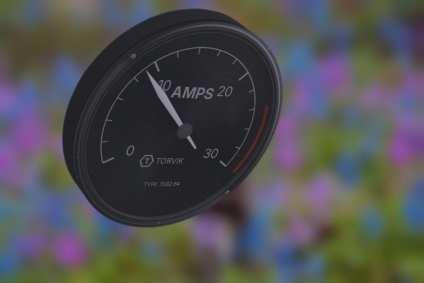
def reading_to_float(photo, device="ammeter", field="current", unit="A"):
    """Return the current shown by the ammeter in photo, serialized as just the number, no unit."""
9
